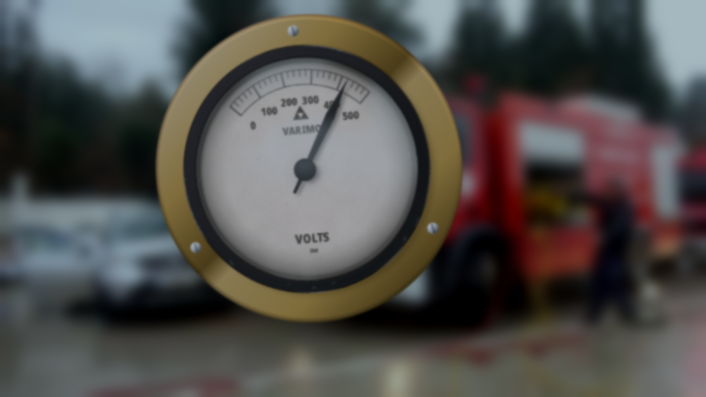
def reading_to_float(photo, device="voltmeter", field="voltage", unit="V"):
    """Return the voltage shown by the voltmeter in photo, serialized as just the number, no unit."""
420
